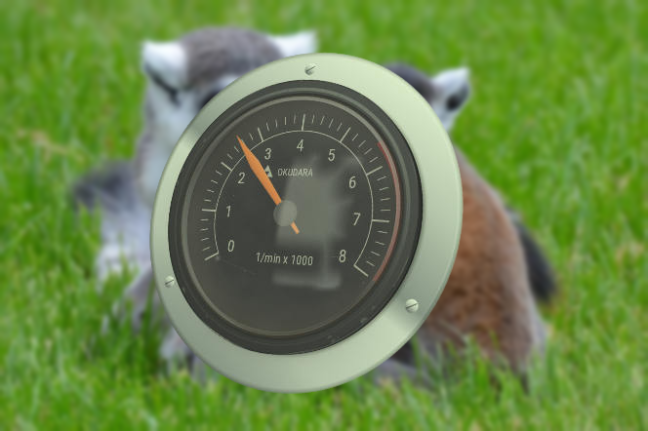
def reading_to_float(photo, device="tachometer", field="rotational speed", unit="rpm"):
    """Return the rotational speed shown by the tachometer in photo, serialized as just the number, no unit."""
2600
